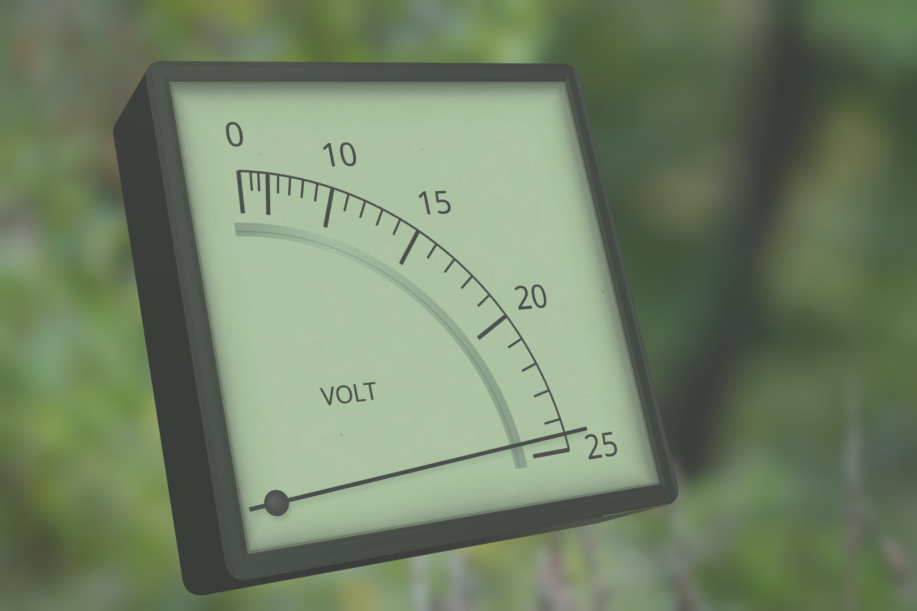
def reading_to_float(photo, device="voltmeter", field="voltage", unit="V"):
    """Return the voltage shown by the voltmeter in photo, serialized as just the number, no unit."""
24.5
